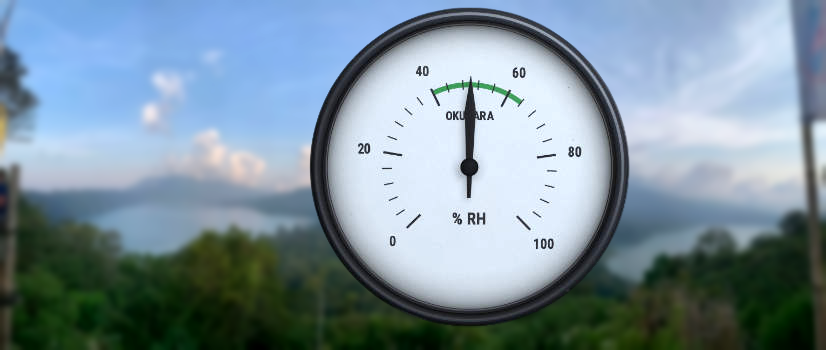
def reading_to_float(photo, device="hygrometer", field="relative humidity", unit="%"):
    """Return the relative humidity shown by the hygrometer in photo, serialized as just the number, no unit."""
50
